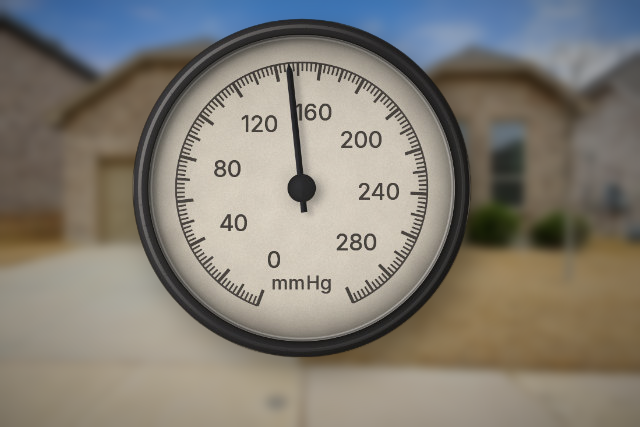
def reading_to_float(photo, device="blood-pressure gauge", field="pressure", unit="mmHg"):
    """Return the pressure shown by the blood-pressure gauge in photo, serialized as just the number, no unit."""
146
